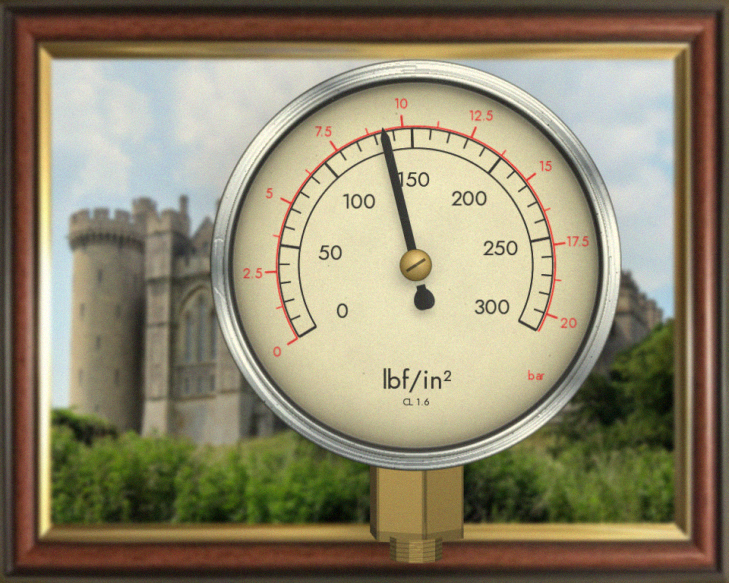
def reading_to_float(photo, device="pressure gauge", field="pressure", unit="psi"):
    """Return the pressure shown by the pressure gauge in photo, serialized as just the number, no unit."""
135
